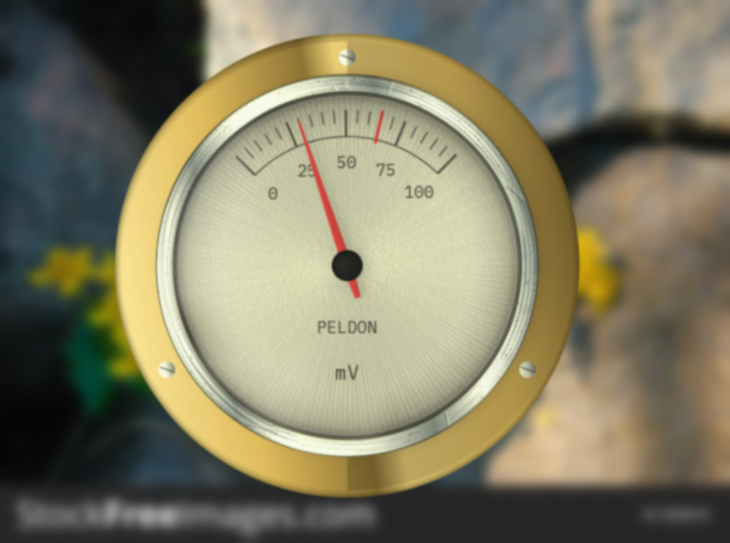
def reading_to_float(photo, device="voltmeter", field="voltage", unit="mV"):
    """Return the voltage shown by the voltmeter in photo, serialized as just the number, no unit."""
30
